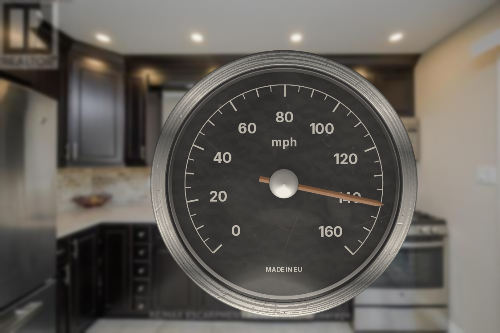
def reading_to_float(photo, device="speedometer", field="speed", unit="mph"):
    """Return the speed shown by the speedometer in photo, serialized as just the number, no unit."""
140
